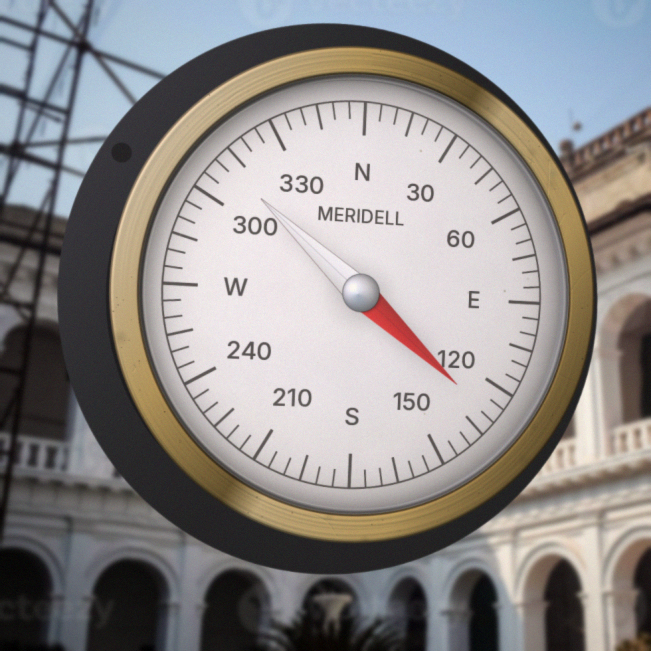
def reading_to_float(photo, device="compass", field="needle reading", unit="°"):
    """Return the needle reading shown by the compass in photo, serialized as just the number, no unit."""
130
